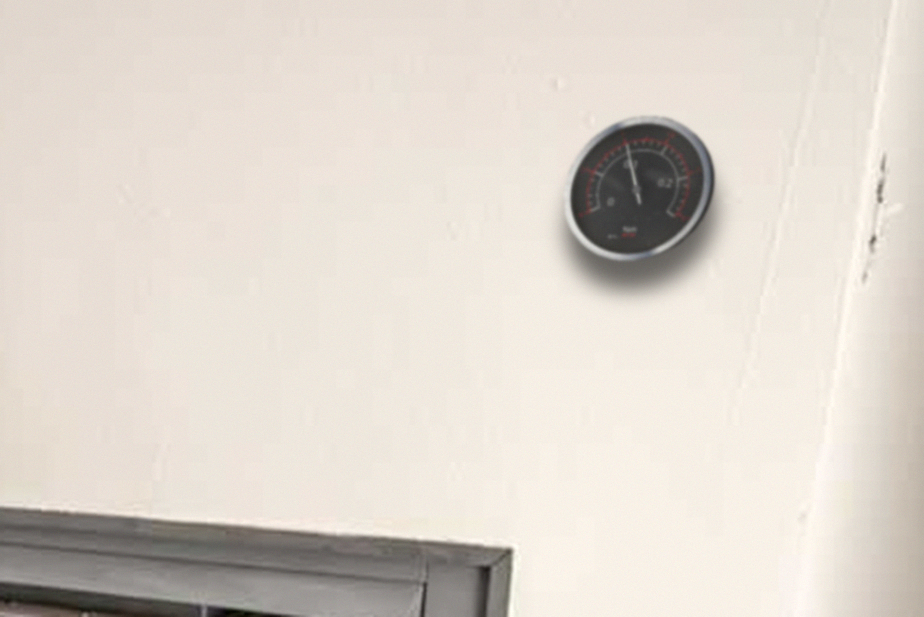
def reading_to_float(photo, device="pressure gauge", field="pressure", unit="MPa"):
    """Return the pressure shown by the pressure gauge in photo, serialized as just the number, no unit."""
0.1
